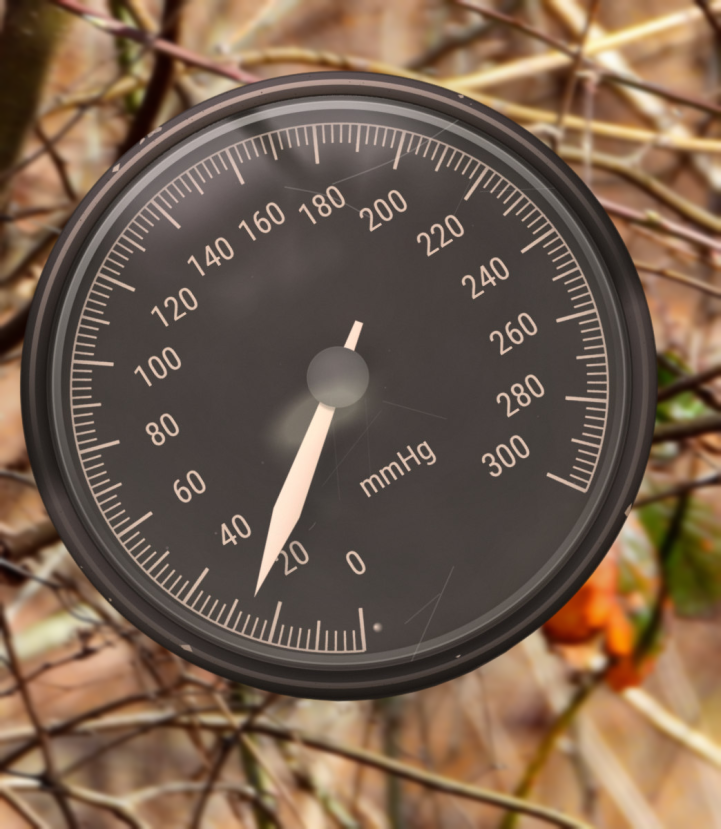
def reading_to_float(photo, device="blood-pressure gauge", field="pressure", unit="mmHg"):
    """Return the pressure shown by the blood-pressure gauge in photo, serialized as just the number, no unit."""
26
